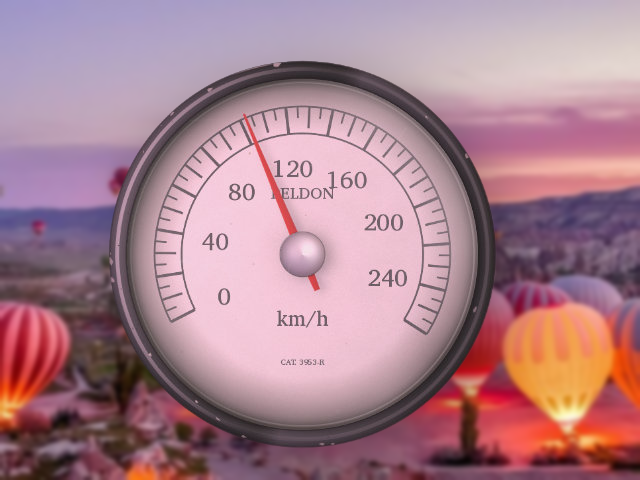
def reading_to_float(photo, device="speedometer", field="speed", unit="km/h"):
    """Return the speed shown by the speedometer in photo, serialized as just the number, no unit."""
102.5
